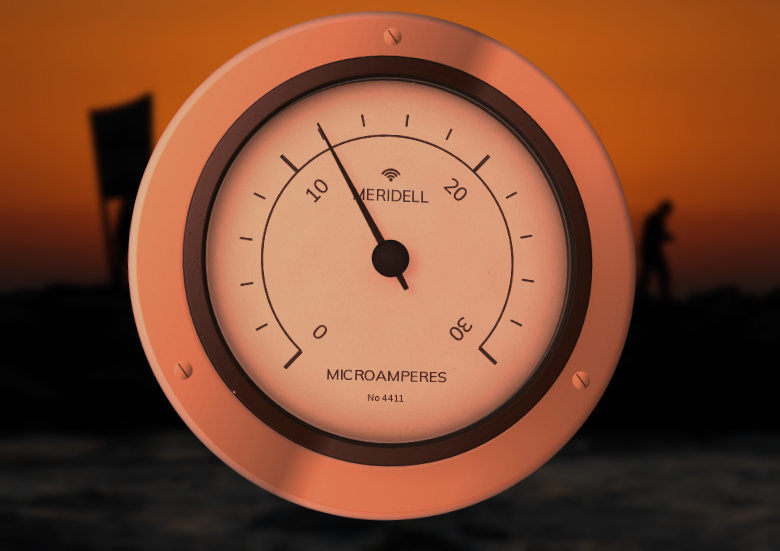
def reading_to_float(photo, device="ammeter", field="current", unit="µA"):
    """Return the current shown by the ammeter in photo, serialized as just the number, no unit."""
12
